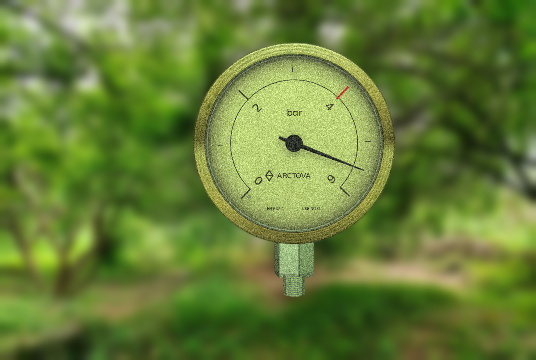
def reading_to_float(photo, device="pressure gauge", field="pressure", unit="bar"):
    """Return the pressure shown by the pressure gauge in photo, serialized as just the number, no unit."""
5.5
